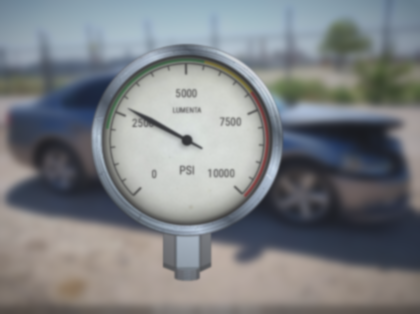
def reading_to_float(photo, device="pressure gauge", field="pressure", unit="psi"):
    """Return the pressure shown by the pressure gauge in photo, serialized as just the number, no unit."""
2750
